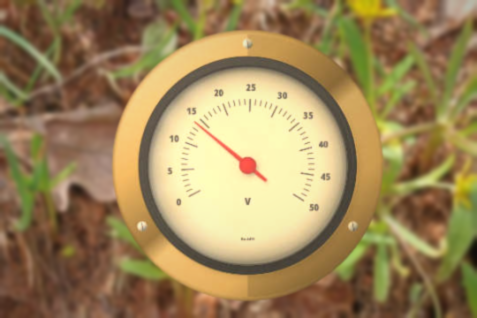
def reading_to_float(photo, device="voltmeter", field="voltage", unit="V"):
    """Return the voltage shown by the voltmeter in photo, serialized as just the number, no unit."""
14
